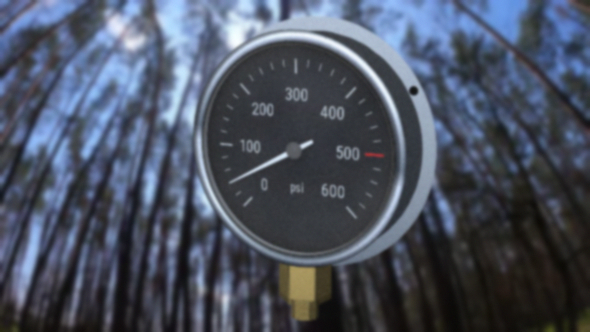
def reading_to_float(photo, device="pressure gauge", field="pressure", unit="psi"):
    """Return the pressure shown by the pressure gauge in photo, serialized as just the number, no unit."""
40
